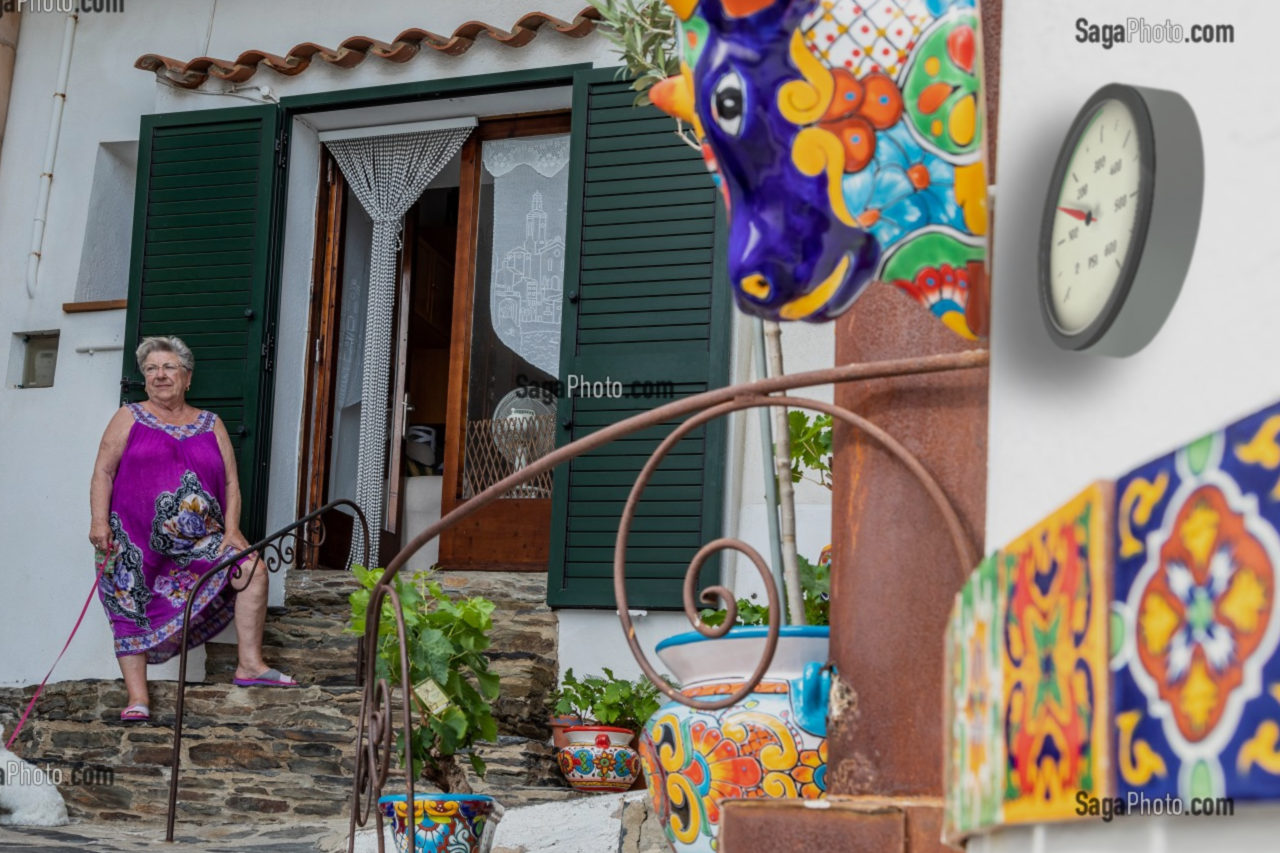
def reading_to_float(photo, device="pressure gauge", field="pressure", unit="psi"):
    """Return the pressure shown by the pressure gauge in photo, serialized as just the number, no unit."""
150
